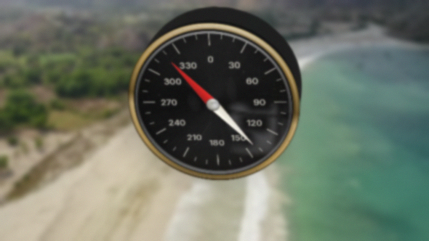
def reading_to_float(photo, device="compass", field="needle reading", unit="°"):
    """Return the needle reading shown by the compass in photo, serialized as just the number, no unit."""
320
